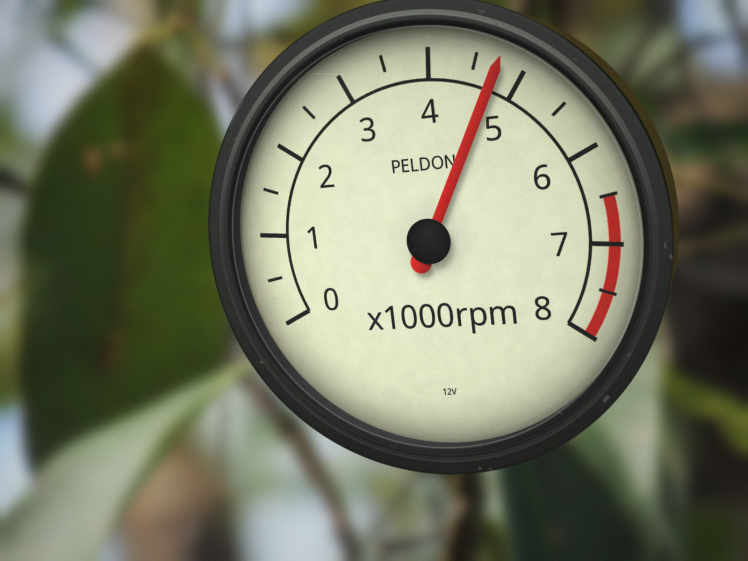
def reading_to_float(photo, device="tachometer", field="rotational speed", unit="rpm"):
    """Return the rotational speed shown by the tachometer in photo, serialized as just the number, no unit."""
4750
